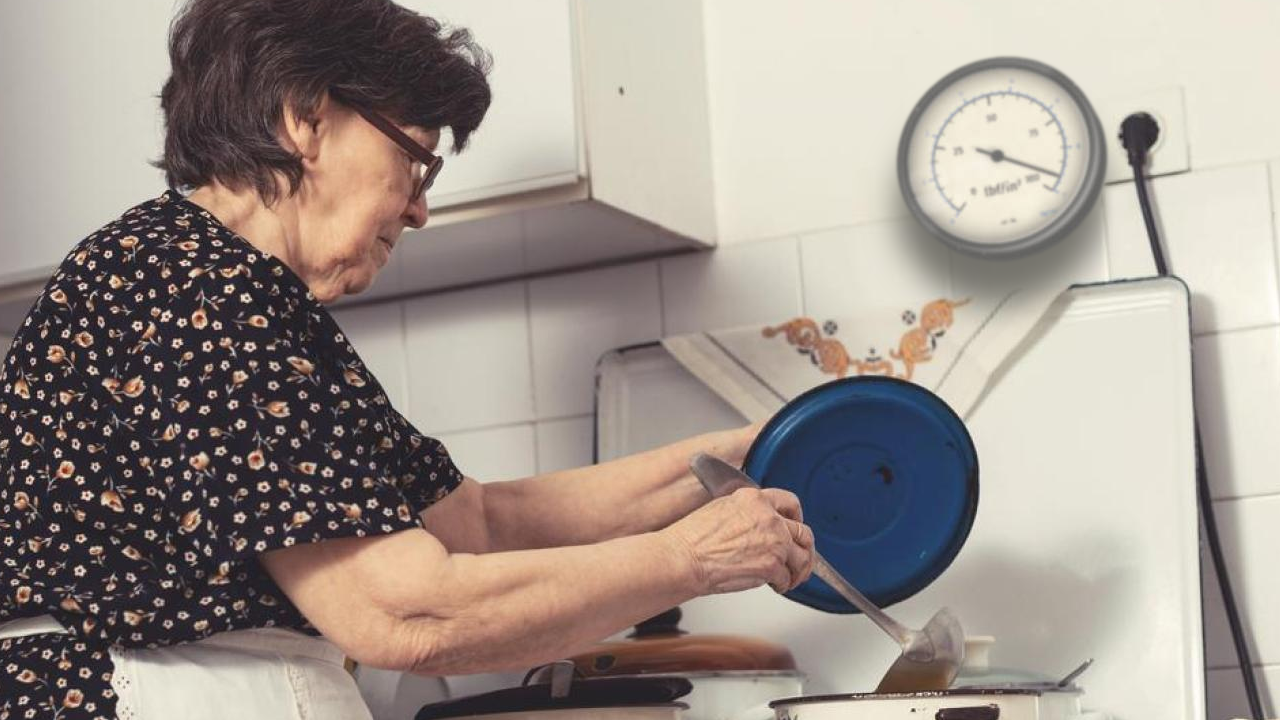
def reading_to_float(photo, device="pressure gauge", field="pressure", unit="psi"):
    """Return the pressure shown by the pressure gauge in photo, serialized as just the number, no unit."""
95
